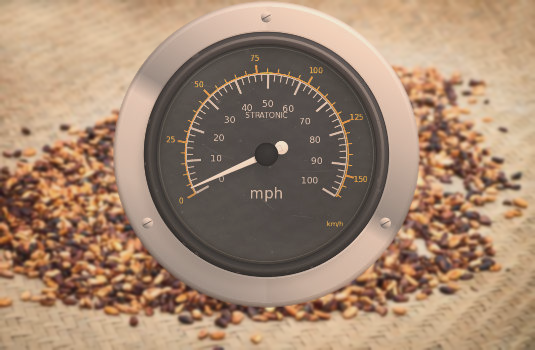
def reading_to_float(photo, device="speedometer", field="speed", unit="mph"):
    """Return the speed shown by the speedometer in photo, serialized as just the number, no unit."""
2
